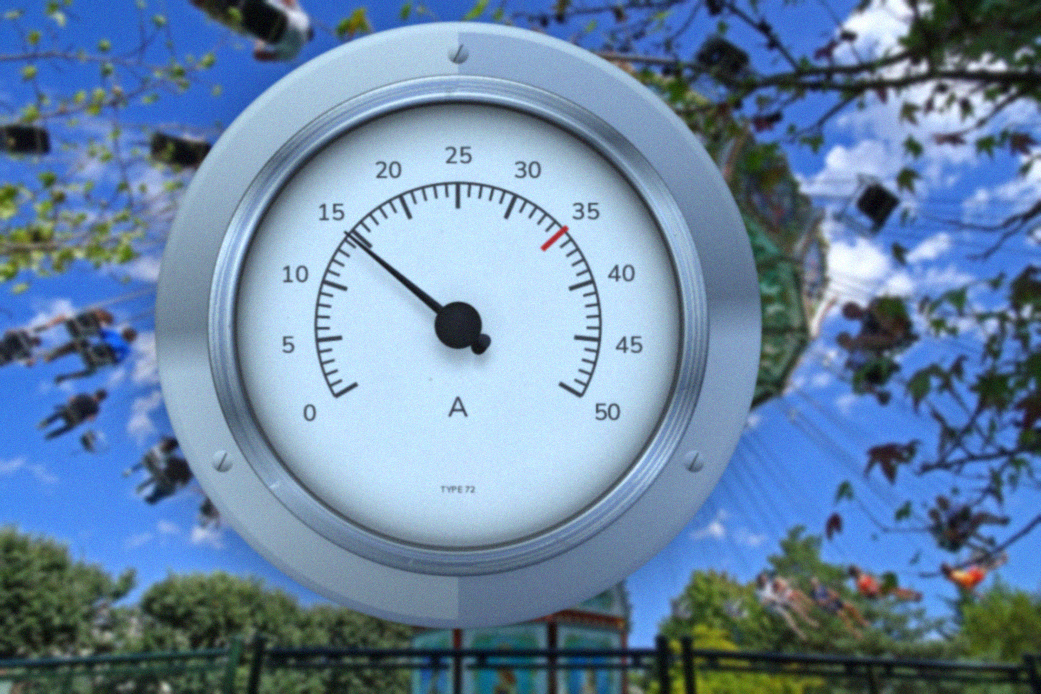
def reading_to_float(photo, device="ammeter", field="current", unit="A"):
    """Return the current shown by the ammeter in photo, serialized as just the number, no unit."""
14.5
